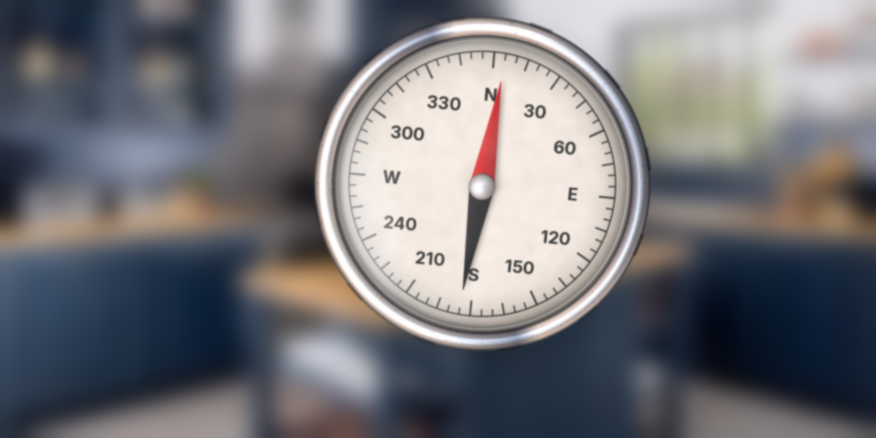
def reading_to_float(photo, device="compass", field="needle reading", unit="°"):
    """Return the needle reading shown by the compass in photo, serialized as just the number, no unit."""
5
